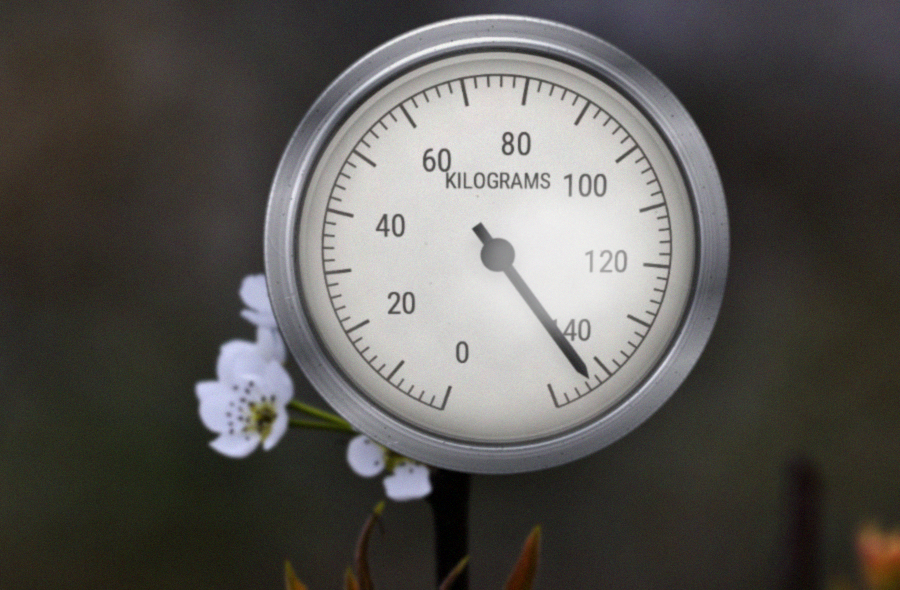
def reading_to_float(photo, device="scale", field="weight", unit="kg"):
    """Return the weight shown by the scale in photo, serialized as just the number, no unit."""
143
